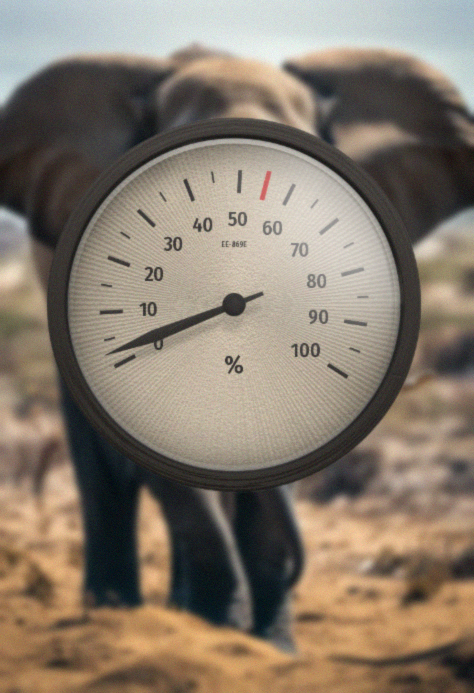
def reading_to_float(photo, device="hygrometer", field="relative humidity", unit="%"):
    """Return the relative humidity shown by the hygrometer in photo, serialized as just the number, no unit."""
2.5
